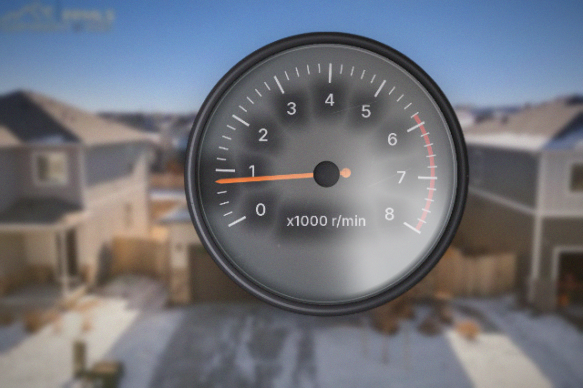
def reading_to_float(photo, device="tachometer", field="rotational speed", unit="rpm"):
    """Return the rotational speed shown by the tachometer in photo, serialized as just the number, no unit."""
800
